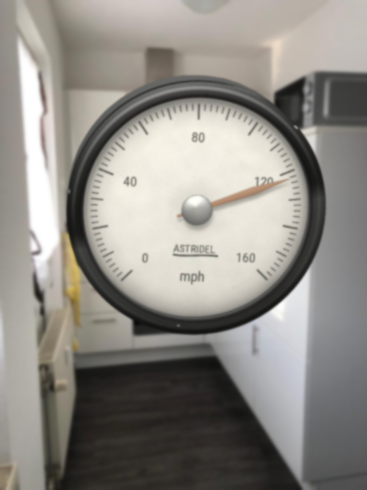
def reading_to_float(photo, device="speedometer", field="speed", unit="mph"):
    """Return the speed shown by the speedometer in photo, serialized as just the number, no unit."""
122
